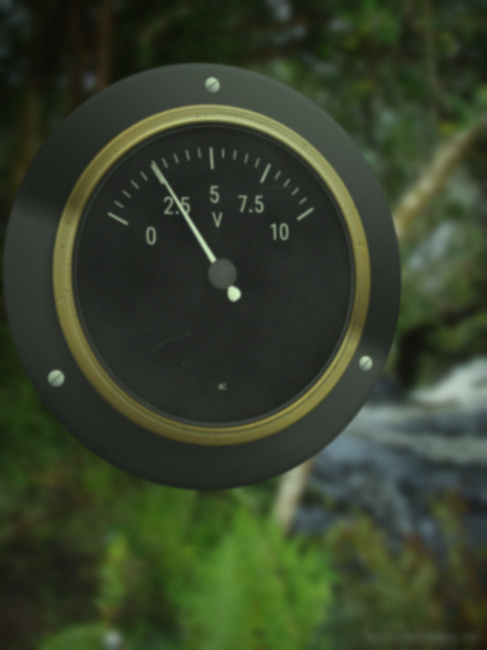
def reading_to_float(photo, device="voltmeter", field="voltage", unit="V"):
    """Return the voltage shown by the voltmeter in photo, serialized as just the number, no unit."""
2.5
